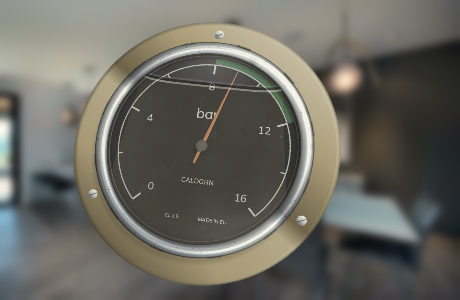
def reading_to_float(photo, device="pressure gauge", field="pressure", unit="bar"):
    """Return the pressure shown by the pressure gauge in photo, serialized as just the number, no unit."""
9
